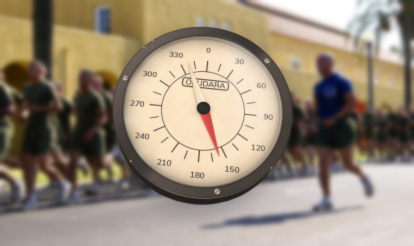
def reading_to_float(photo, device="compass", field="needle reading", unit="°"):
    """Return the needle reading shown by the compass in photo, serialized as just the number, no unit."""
157.5
